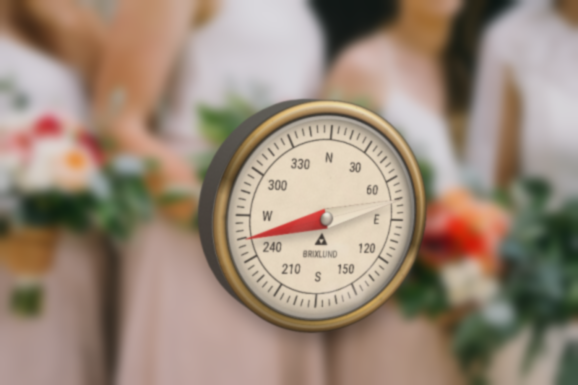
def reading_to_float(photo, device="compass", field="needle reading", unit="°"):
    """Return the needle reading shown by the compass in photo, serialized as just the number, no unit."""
255
